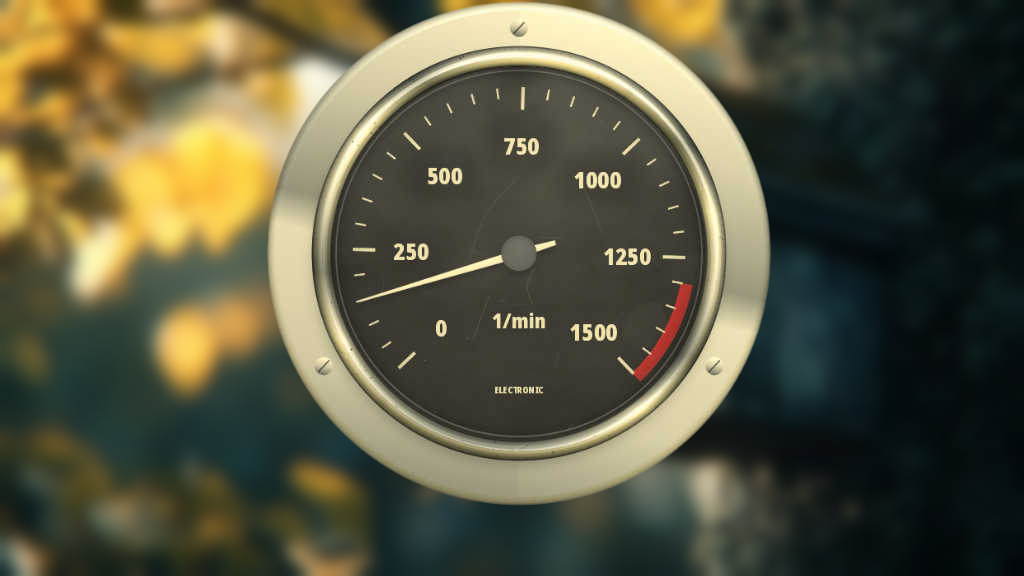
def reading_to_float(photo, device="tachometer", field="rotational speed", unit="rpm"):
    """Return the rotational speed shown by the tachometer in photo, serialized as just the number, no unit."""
150
